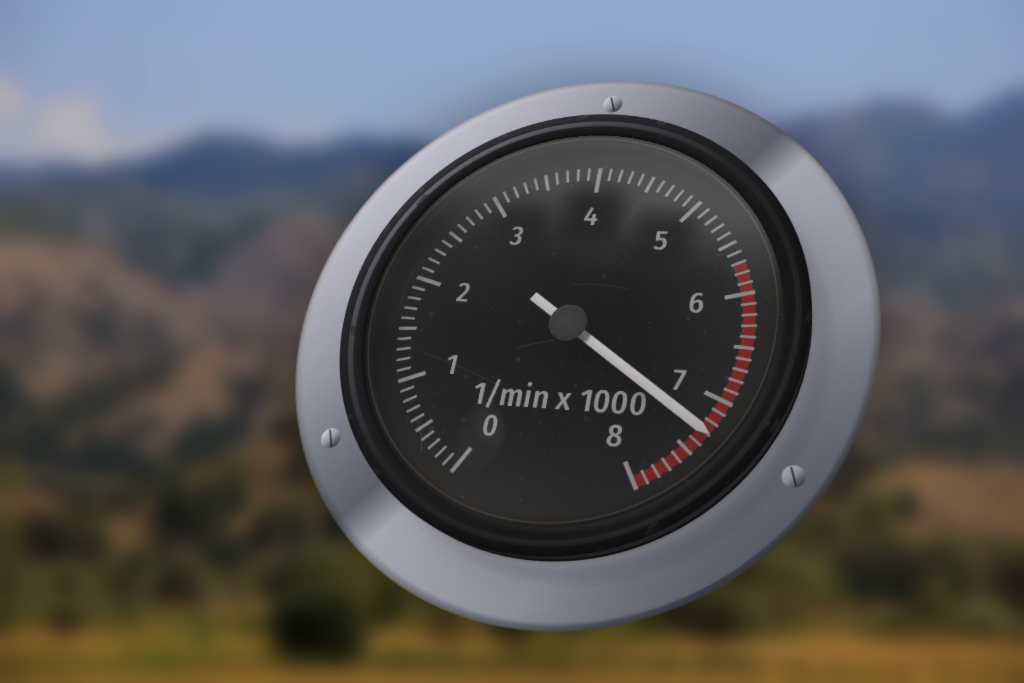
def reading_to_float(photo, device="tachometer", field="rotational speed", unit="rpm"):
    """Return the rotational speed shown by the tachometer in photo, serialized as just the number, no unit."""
7300
